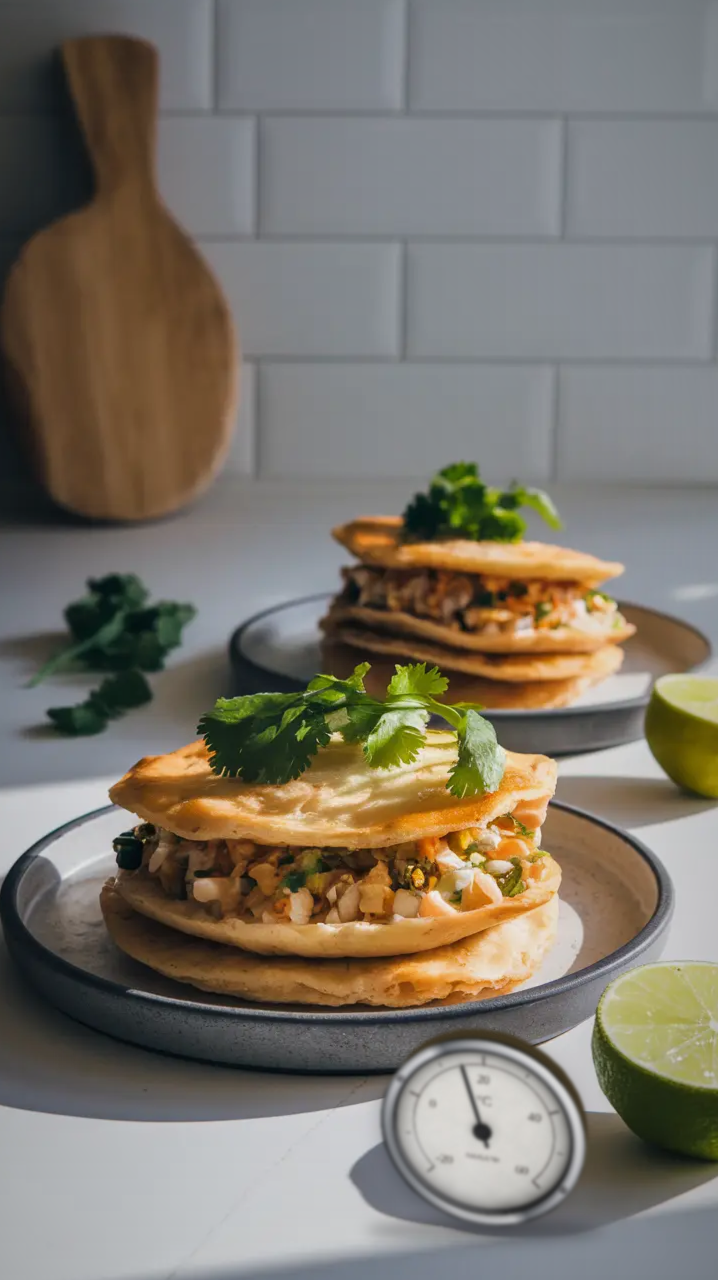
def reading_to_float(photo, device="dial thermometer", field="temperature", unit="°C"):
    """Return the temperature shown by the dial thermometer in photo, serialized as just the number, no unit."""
15
